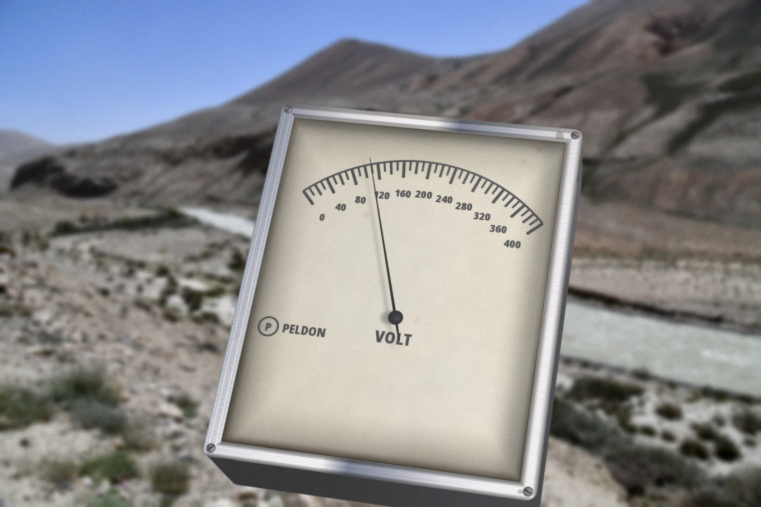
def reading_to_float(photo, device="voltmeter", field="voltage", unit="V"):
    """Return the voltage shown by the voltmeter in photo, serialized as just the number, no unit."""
110
